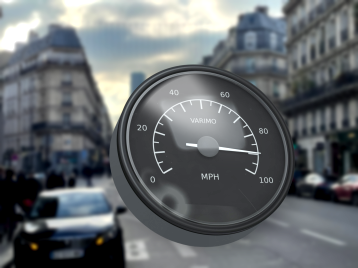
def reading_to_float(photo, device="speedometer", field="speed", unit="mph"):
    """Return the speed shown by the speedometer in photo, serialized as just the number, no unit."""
90
